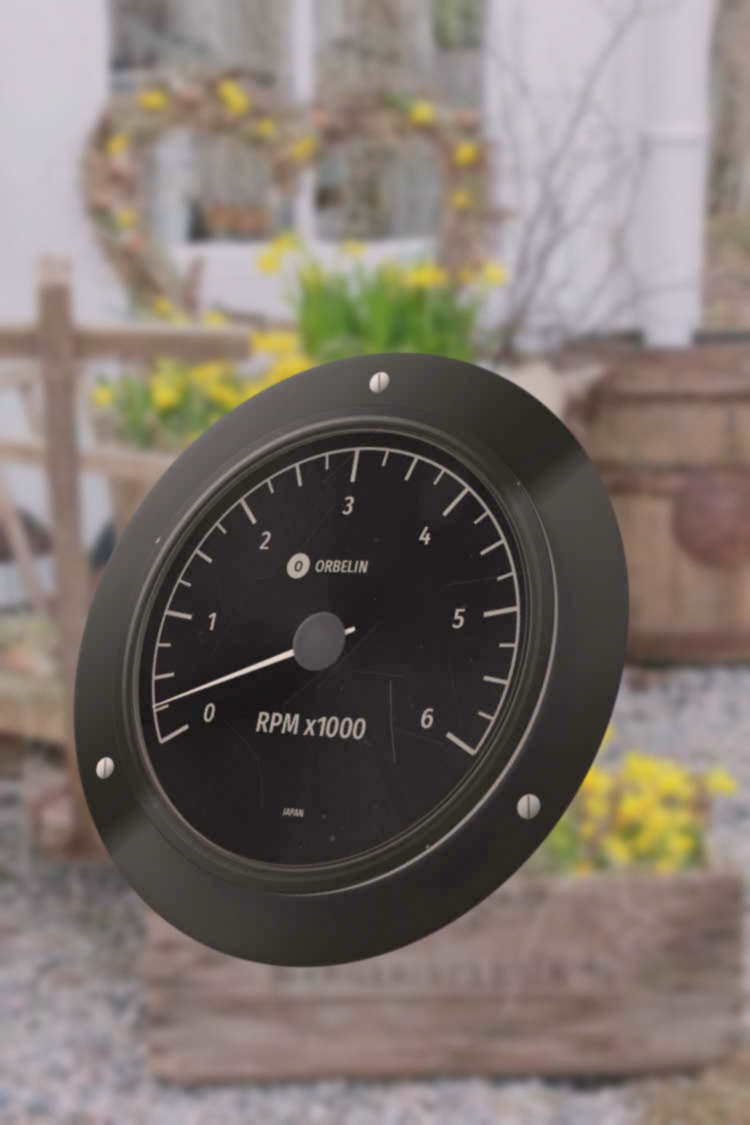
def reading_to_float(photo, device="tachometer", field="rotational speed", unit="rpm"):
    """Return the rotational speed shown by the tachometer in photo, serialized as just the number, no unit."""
250
